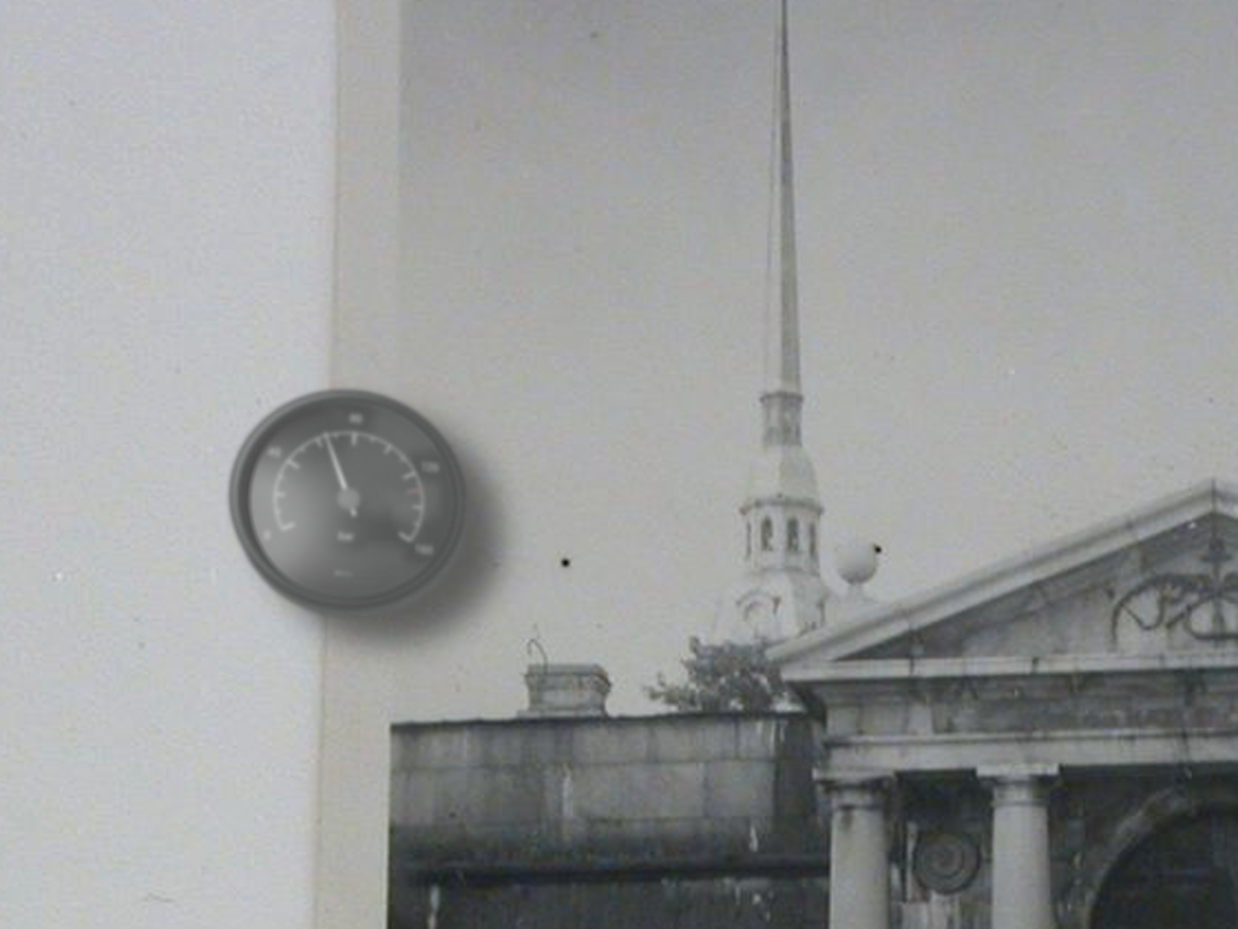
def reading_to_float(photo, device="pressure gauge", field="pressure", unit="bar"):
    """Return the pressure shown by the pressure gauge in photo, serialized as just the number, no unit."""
65
